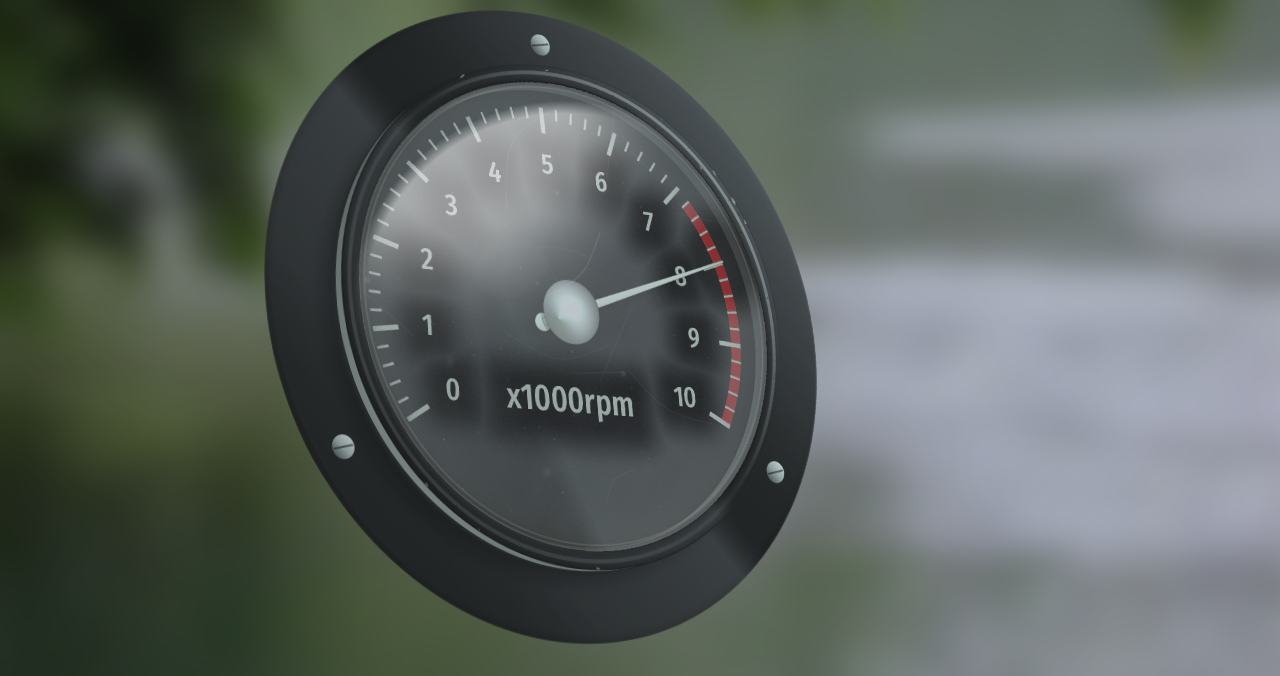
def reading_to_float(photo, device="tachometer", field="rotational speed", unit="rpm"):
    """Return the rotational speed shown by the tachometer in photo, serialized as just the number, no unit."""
8000
